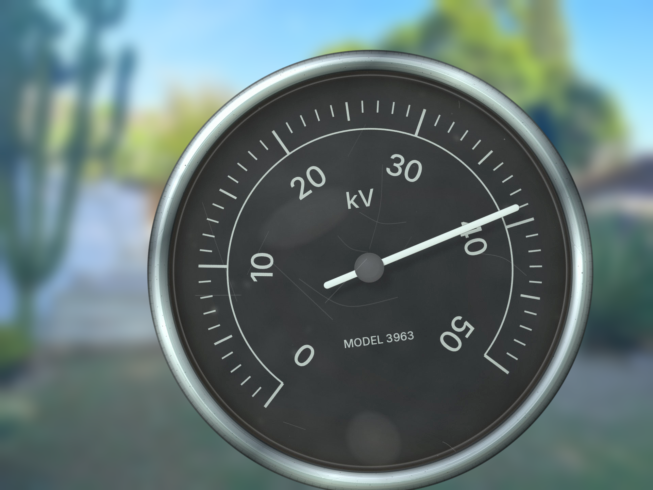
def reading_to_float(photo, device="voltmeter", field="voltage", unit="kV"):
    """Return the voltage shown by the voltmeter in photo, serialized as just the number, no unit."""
39
